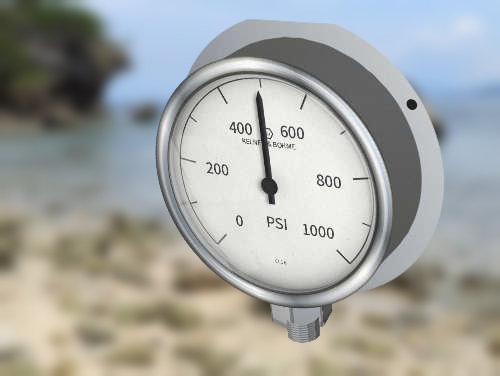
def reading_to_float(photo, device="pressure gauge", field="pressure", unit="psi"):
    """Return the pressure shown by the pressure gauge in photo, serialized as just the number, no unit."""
500
